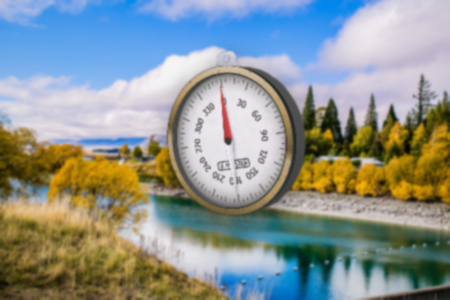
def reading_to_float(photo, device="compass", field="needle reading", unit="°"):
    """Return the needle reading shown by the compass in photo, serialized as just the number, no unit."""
0
